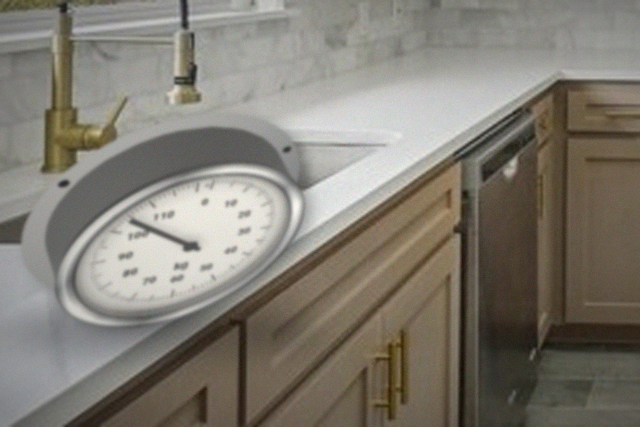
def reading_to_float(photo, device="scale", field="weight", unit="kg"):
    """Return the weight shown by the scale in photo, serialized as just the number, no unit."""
105
